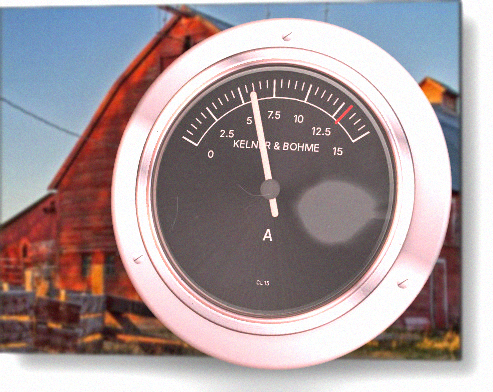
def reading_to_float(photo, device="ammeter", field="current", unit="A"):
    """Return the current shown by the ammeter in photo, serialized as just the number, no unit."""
6
